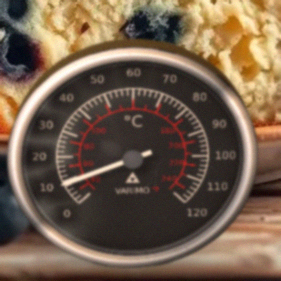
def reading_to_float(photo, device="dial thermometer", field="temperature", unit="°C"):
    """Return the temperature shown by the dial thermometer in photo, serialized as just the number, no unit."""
10
